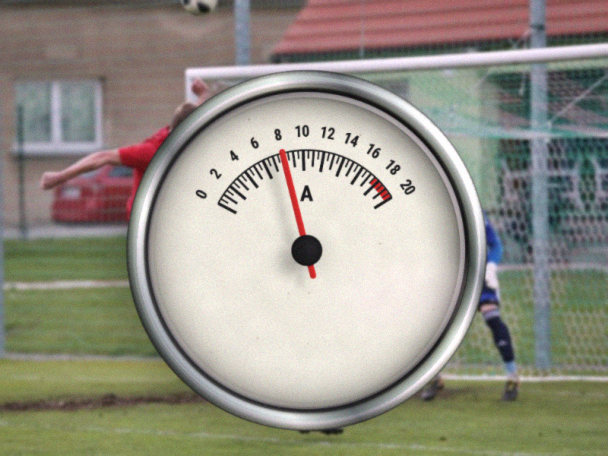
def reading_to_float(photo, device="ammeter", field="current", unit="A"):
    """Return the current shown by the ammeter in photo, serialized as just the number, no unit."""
8
